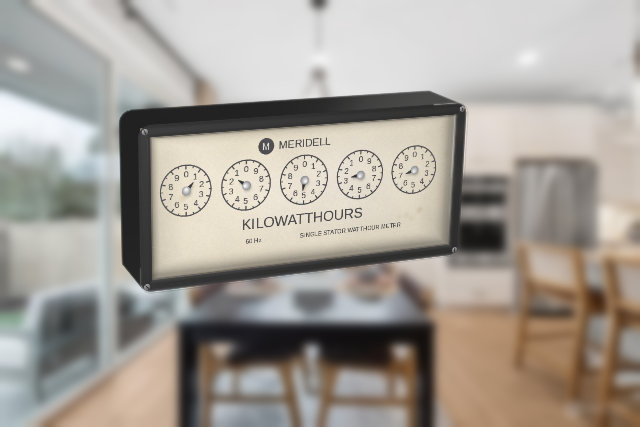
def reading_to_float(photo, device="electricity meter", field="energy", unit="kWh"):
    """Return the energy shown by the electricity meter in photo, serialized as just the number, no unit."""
11527
